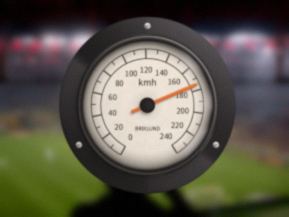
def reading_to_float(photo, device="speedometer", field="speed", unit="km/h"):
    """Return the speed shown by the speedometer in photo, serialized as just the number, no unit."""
175
